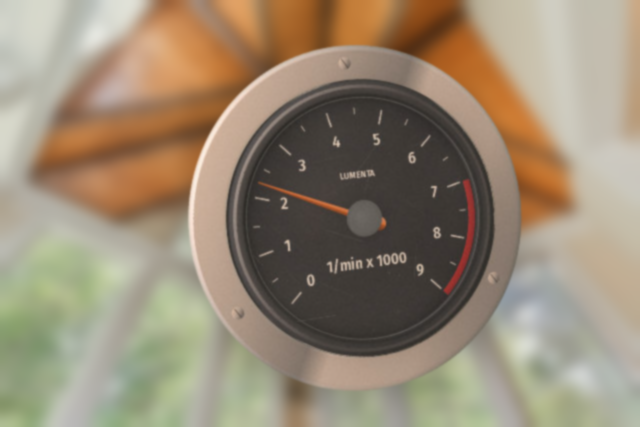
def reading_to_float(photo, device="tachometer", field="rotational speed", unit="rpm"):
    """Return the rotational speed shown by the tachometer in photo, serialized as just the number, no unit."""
2250
